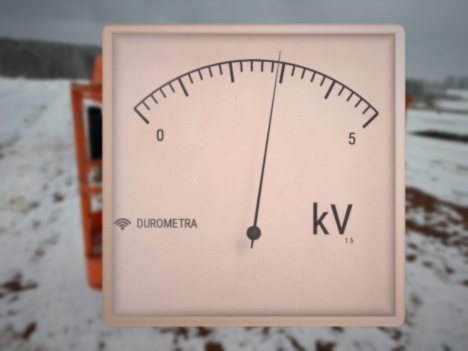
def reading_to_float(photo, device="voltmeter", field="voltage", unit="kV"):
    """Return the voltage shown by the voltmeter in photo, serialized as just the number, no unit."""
2.9
